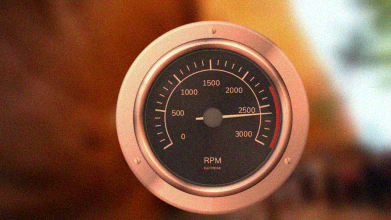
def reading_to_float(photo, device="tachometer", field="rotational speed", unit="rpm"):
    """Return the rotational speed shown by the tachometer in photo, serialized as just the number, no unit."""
2600
